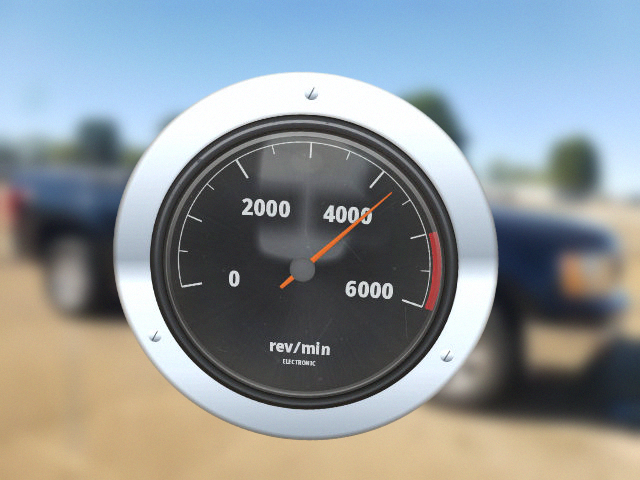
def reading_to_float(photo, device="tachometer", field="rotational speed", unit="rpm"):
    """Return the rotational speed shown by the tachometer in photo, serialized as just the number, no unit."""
4250
